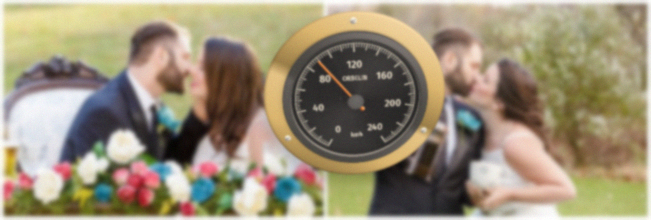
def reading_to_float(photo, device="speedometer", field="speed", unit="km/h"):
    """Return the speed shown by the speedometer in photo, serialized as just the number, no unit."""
90
